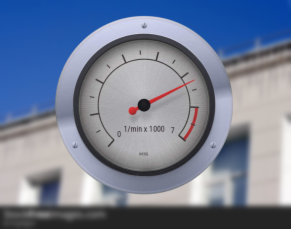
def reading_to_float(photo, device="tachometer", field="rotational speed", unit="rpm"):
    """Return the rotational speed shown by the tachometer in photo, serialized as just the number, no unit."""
5250
